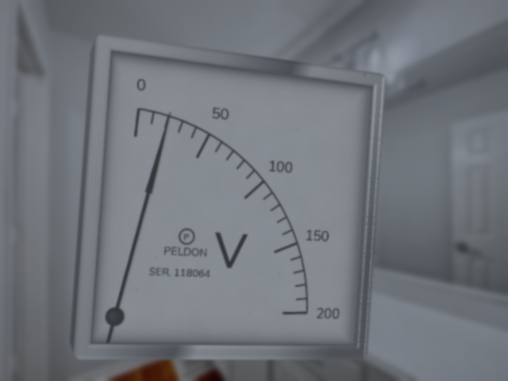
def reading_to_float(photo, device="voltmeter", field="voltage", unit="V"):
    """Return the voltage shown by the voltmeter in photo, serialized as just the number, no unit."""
20
